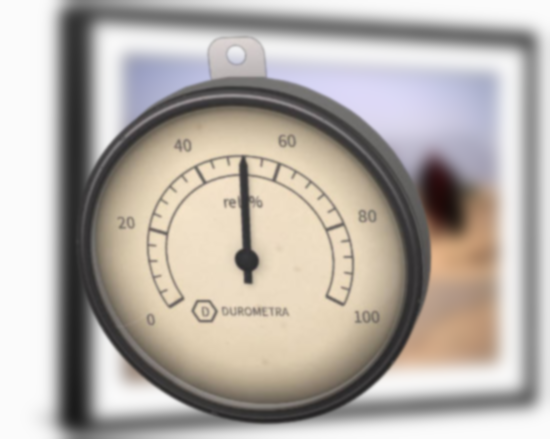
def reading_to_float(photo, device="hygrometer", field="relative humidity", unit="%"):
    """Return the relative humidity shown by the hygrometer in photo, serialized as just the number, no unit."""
52
